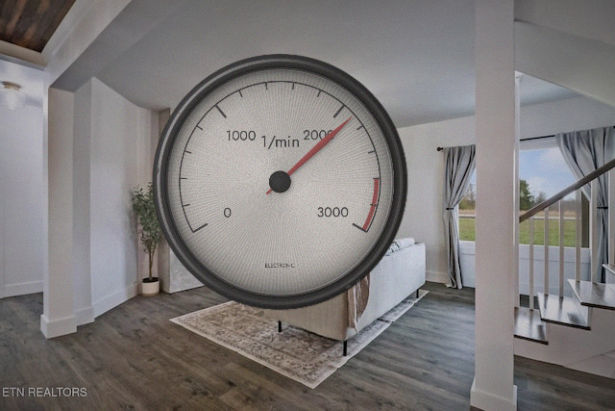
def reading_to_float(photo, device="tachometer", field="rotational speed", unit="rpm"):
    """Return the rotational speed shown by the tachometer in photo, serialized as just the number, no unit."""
2100
